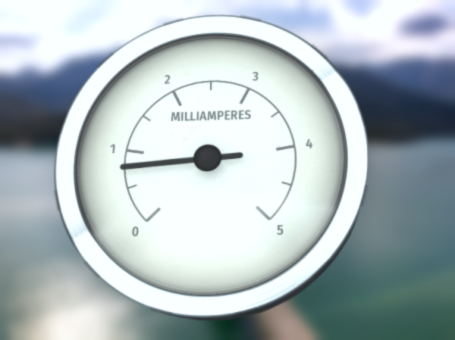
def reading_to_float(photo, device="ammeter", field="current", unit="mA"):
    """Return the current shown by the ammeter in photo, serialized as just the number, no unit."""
0.75
